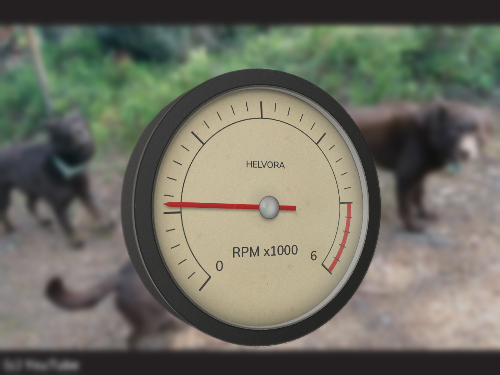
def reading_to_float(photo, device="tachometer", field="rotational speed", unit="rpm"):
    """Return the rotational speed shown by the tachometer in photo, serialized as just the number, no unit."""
1100
